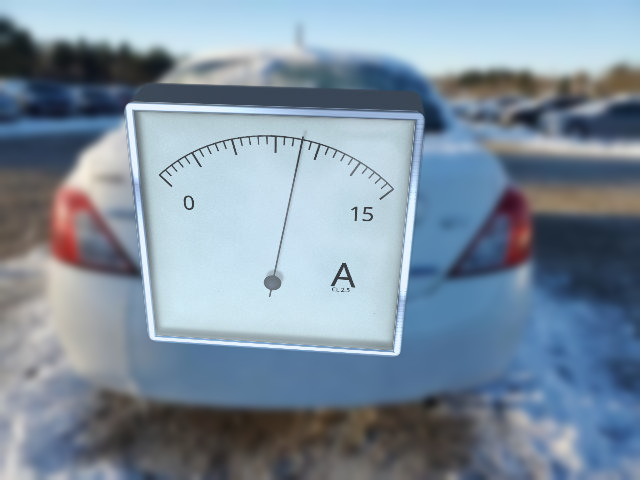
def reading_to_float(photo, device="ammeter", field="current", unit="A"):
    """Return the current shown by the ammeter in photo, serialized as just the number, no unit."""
9
